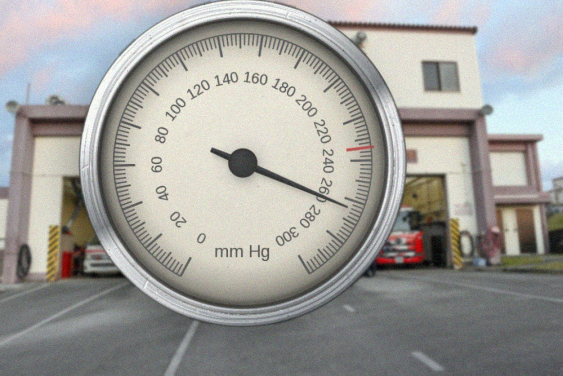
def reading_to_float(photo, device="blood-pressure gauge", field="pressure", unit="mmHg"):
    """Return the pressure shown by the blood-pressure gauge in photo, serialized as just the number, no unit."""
264
